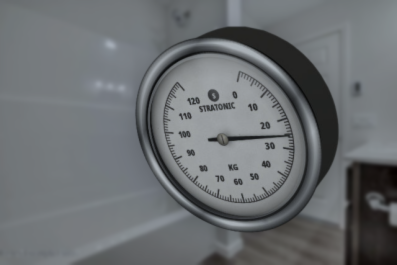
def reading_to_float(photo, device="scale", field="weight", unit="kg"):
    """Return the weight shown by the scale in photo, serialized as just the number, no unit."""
25
